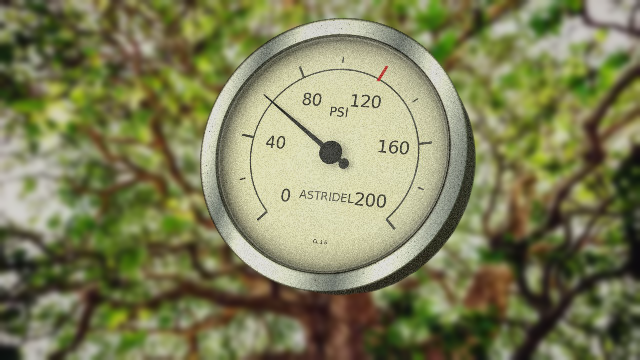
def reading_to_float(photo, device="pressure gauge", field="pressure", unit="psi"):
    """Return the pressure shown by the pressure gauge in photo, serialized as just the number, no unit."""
60
